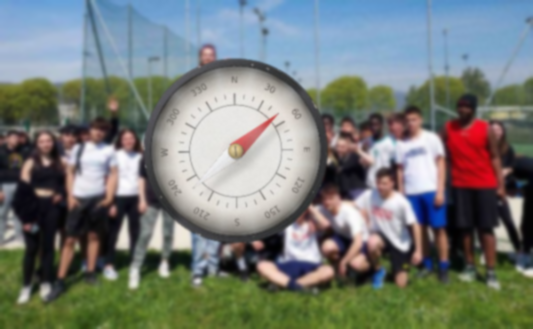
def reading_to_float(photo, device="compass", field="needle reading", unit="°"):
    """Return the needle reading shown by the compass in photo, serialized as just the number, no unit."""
50
